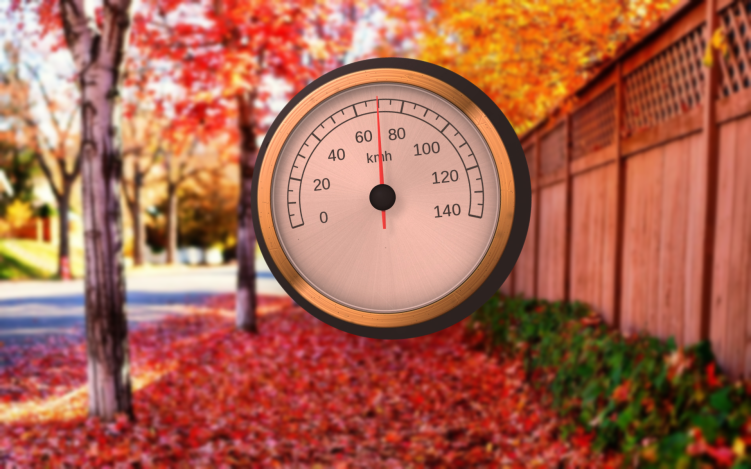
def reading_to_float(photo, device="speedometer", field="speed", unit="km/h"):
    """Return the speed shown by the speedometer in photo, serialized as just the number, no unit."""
70
